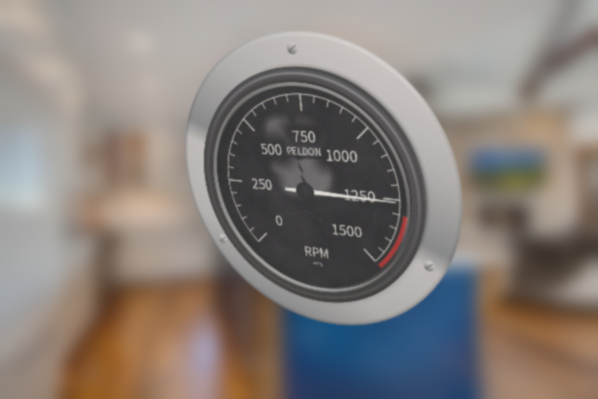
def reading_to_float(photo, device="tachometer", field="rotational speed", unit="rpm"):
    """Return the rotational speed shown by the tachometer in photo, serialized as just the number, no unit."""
1250
